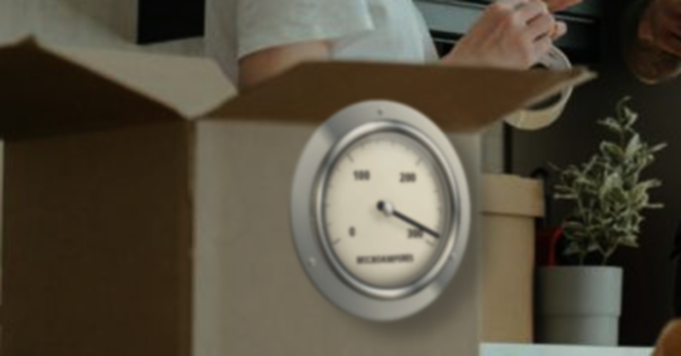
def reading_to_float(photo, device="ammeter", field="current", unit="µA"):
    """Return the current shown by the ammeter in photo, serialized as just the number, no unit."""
290
